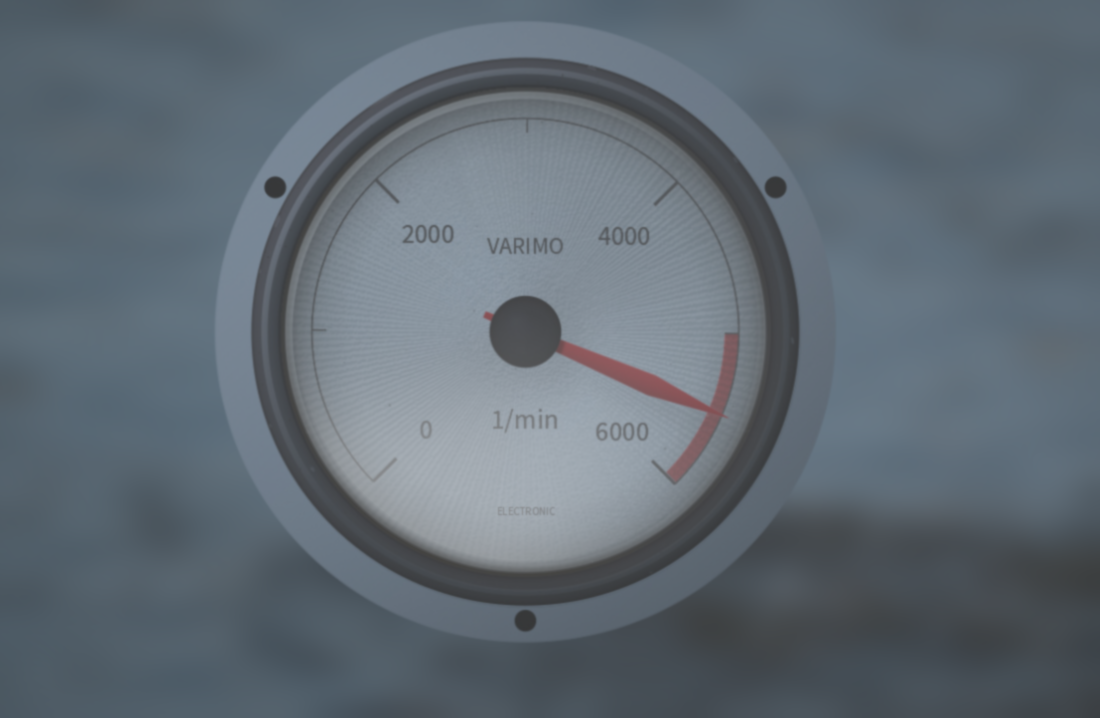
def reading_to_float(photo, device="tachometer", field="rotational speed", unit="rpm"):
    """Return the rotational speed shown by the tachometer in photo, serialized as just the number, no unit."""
5500
